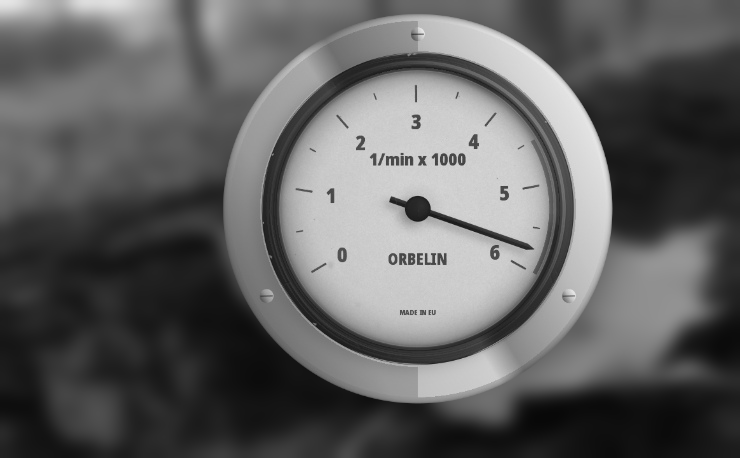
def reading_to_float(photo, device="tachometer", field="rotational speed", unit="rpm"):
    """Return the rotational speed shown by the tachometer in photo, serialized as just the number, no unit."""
5750
